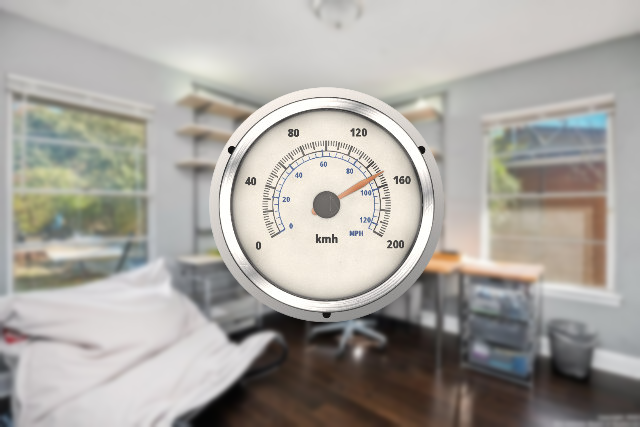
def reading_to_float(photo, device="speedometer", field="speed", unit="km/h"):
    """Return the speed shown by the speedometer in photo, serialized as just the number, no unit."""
150
